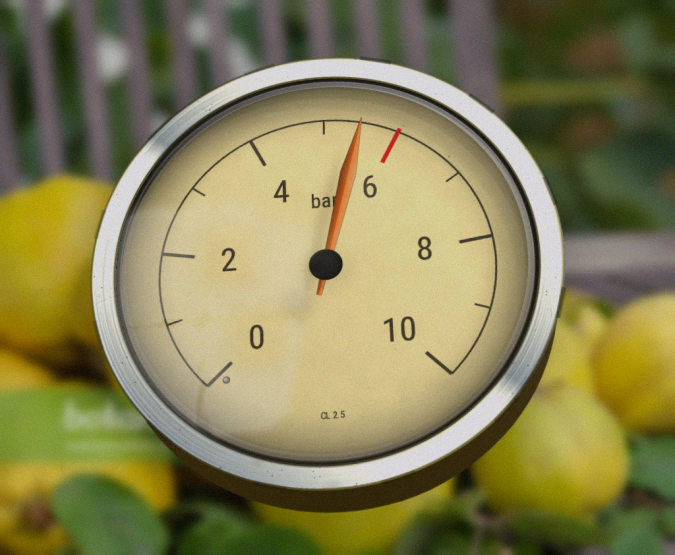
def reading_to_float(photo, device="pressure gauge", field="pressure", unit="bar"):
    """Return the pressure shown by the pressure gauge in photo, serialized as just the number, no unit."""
5.5
